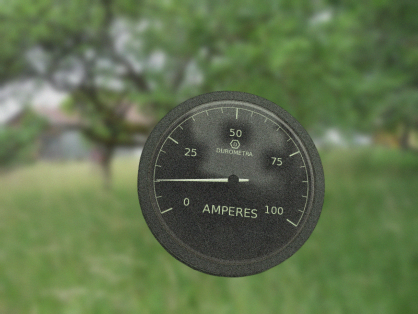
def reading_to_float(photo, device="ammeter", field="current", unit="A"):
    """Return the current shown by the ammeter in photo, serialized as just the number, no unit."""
10
